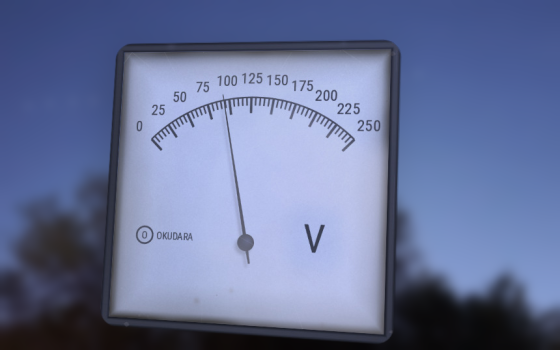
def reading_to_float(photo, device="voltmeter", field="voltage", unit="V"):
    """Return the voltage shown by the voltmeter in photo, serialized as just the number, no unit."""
95
